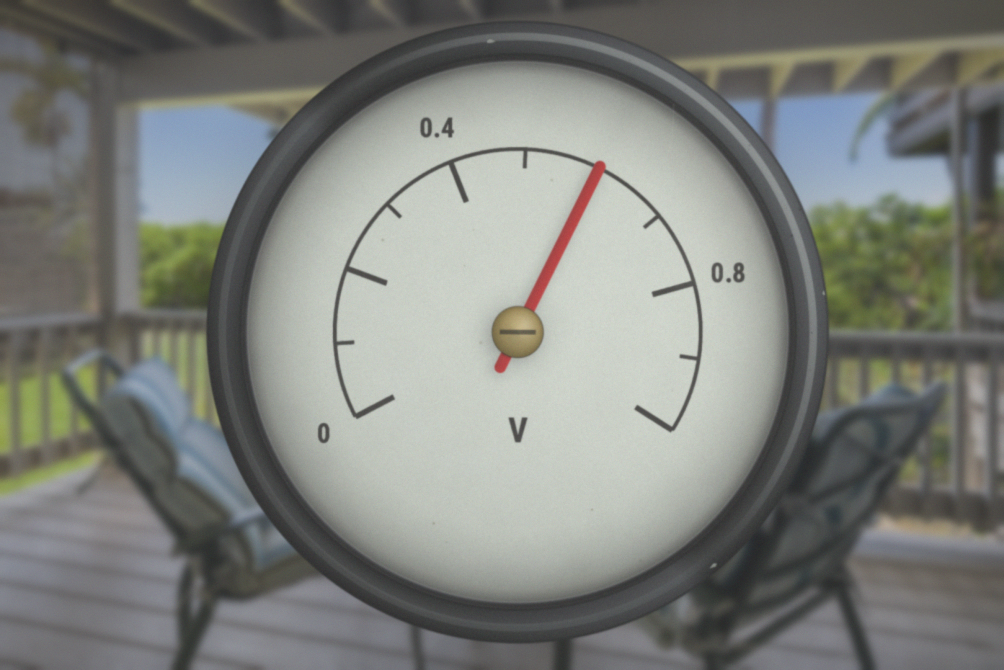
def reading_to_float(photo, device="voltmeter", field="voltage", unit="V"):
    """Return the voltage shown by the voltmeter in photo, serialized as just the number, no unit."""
0.6
